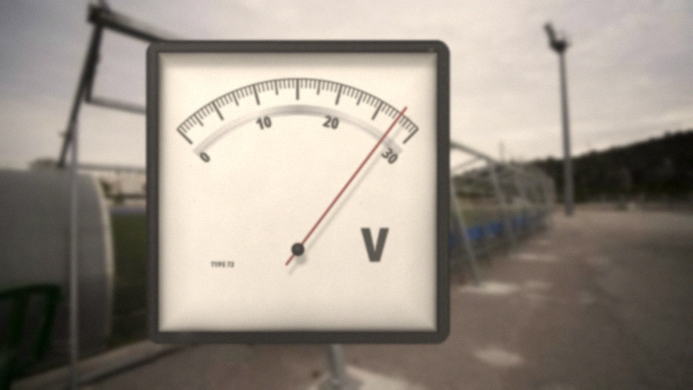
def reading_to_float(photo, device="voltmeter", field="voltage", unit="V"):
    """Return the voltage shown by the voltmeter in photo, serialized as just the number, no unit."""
27.5
